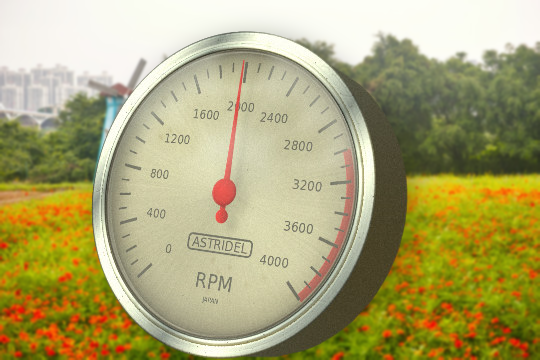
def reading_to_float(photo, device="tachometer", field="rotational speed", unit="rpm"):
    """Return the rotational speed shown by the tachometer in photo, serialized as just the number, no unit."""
2000
